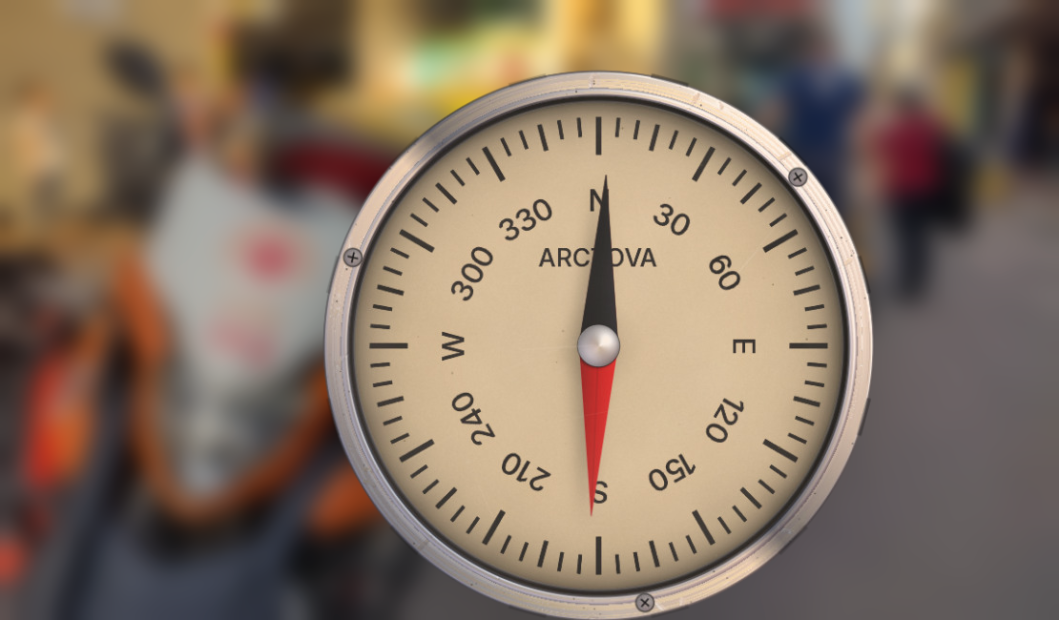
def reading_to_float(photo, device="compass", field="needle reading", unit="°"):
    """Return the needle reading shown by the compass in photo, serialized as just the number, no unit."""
182.5
